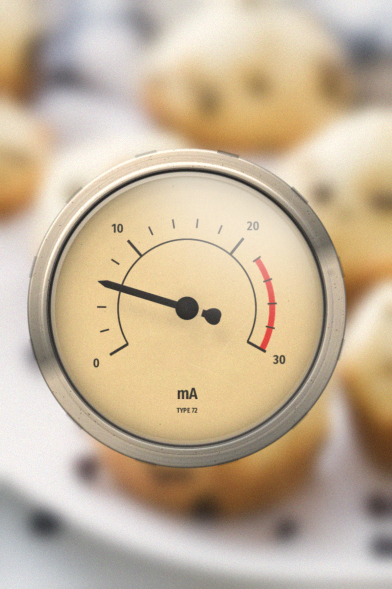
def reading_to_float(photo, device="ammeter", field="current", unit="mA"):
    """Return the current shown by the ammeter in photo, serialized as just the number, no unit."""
6
